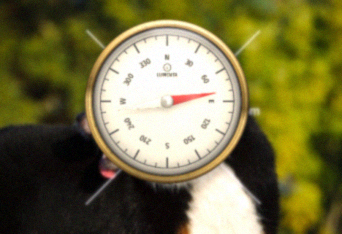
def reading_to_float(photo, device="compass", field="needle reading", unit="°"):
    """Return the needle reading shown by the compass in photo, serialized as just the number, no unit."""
80
